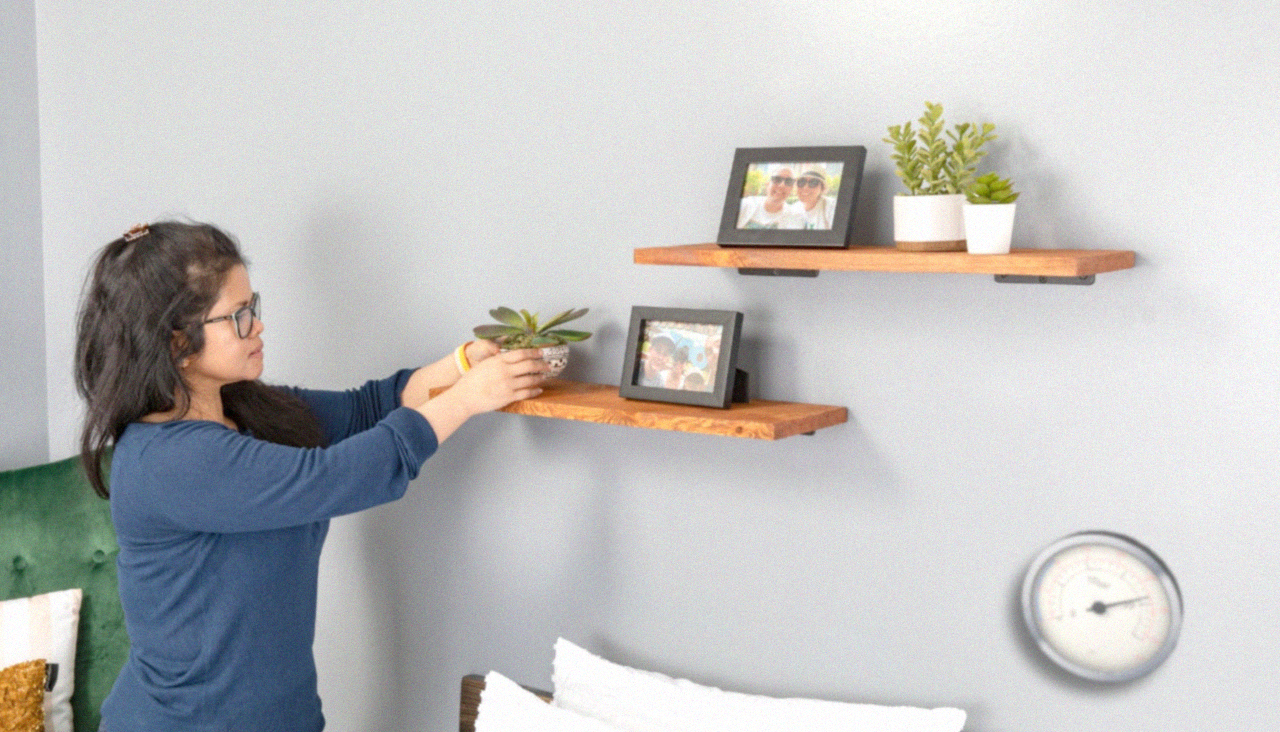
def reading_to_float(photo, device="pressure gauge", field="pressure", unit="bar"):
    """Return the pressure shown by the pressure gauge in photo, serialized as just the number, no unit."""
19
